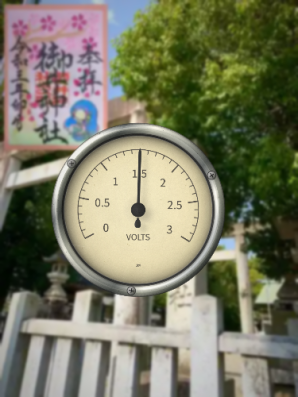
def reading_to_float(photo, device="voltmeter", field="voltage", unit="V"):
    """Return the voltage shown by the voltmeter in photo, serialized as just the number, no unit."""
1.5
